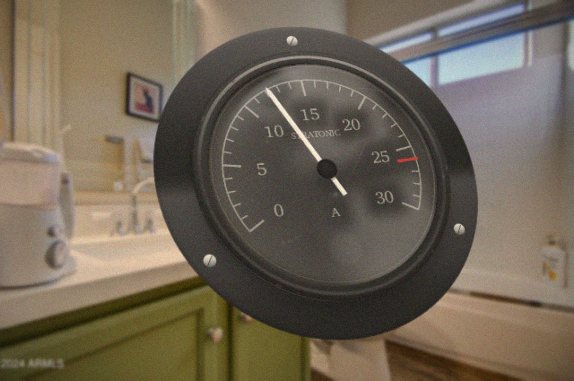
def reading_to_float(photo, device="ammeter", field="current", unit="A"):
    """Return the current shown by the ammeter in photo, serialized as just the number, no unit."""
12
